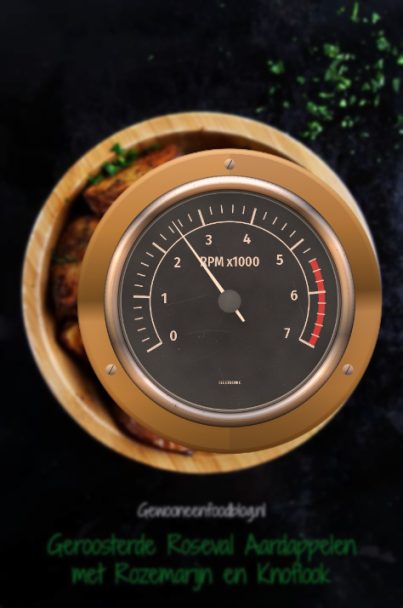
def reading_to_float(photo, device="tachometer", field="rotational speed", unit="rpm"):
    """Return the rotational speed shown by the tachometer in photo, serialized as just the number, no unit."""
2500
